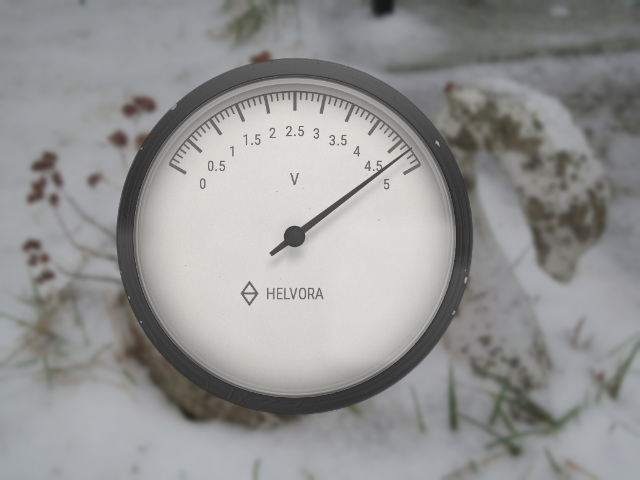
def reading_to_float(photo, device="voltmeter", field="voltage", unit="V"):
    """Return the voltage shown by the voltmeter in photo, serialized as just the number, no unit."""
4.7
